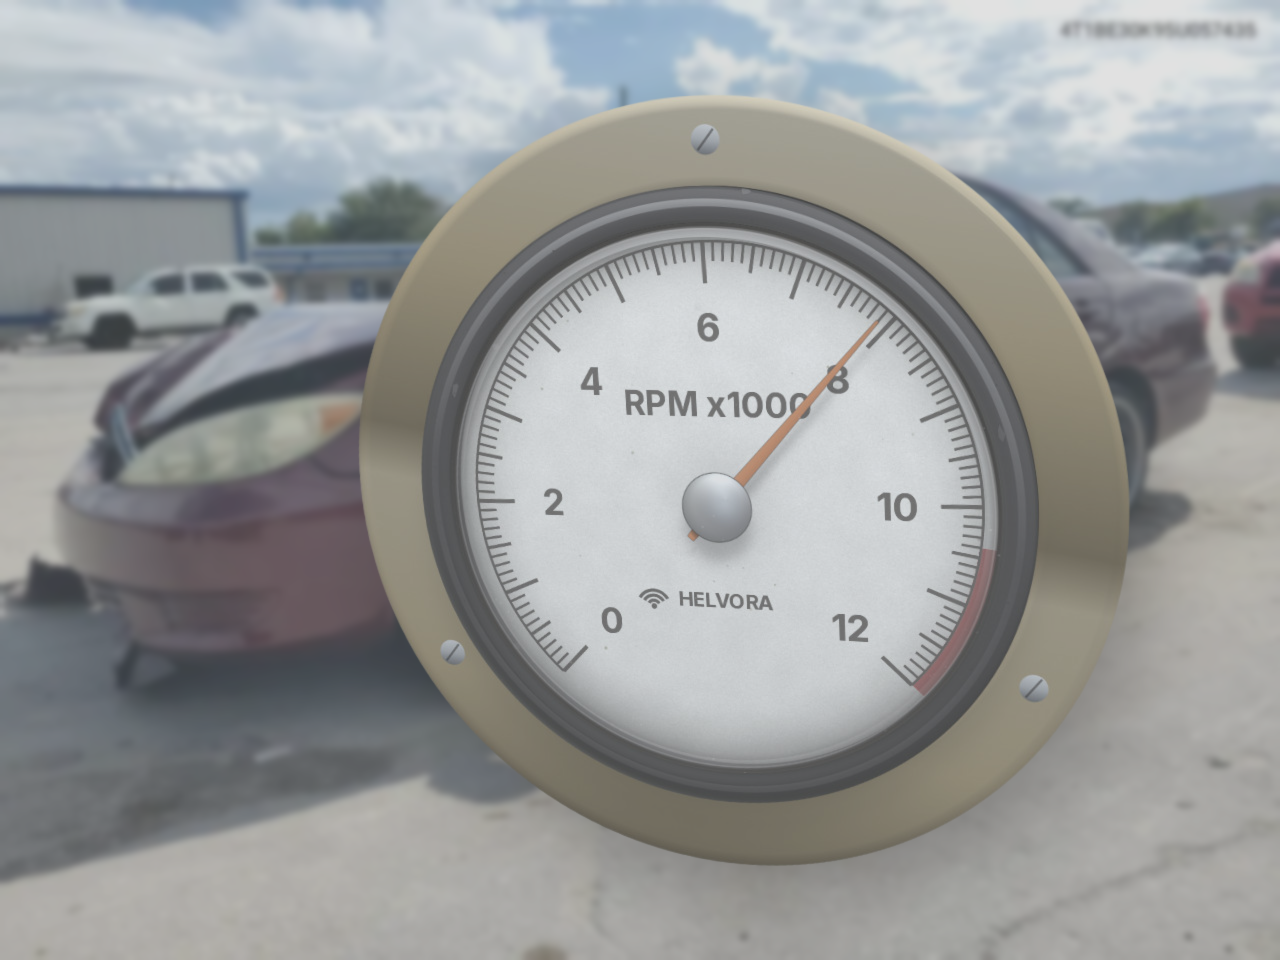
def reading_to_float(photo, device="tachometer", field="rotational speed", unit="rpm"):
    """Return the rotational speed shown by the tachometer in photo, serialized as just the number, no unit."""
7900
